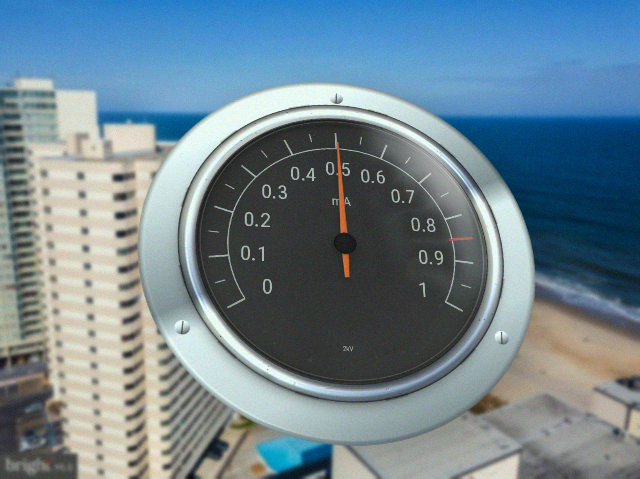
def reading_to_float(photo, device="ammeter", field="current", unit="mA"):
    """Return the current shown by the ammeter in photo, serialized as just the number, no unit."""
0.5
